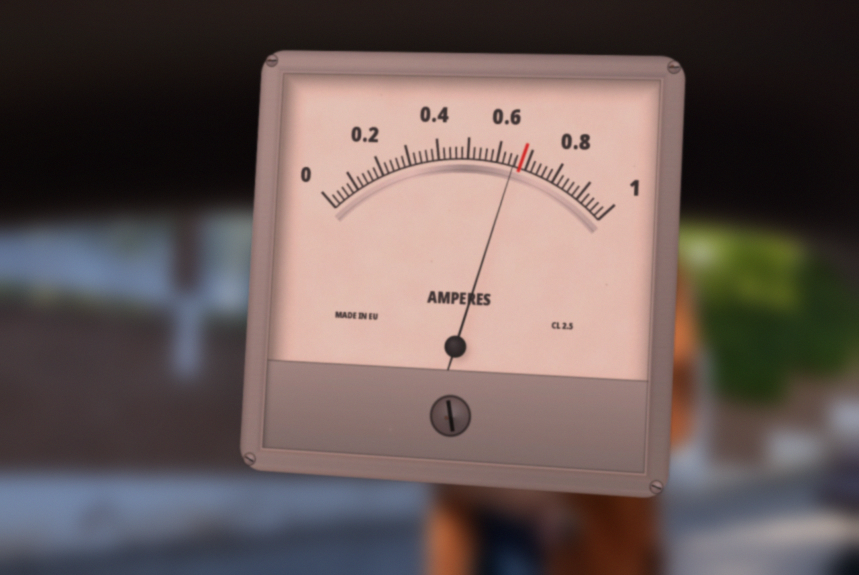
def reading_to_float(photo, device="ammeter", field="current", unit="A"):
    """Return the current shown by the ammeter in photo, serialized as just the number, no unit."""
0.66
